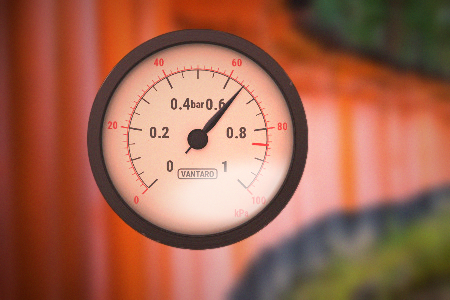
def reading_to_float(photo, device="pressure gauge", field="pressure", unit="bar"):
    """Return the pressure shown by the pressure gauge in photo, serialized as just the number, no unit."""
0.65
